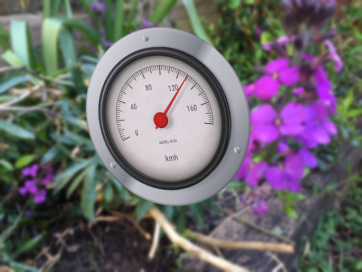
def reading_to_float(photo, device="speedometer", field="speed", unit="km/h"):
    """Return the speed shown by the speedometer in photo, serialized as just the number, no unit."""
130
